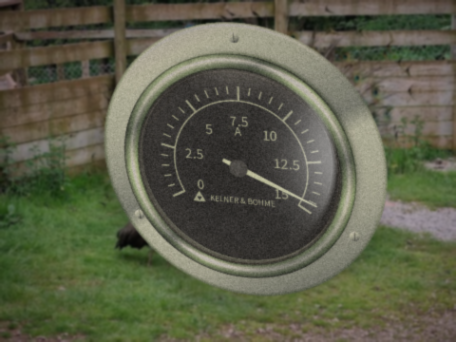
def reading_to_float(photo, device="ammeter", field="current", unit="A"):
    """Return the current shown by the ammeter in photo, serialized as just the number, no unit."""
14.5
